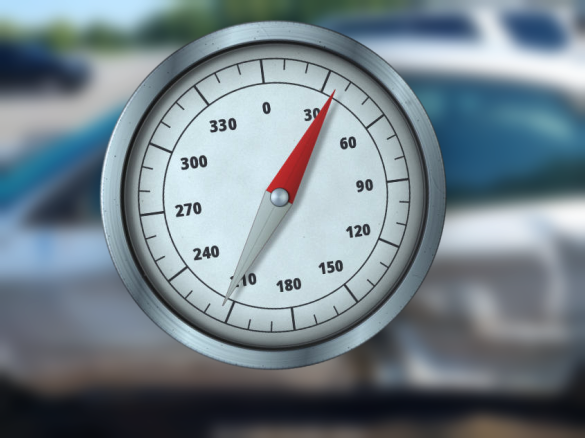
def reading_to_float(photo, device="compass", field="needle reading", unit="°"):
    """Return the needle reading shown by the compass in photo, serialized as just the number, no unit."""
35
